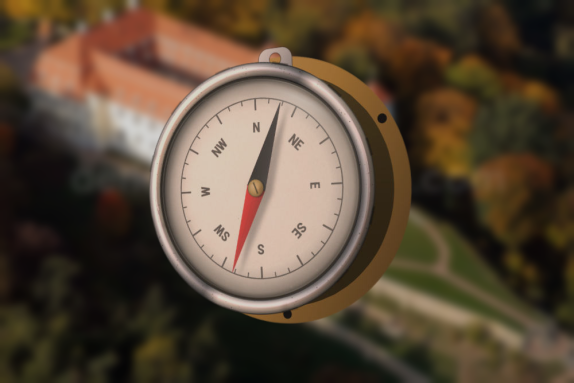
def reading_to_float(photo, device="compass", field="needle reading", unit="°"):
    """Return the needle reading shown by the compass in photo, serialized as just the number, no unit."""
200
